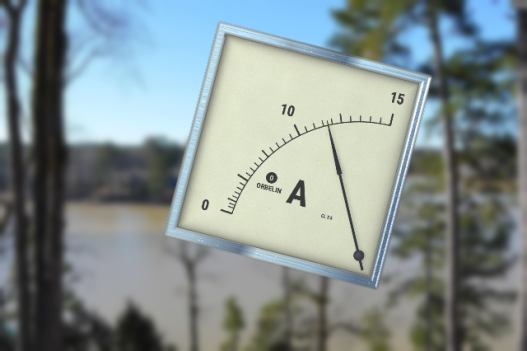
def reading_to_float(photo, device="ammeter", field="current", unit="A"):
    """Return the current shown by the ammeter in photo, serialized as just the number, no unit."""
11.75
